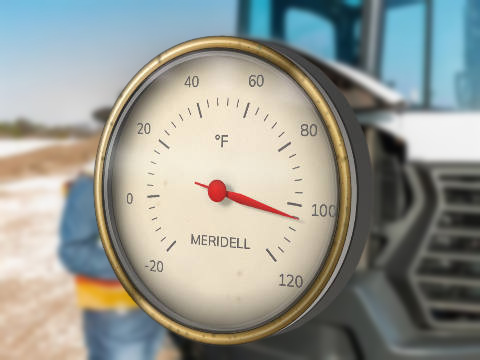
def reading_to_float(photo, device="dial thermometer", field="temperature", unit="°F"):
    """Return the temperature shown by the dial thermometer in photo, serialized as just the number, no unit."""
104
